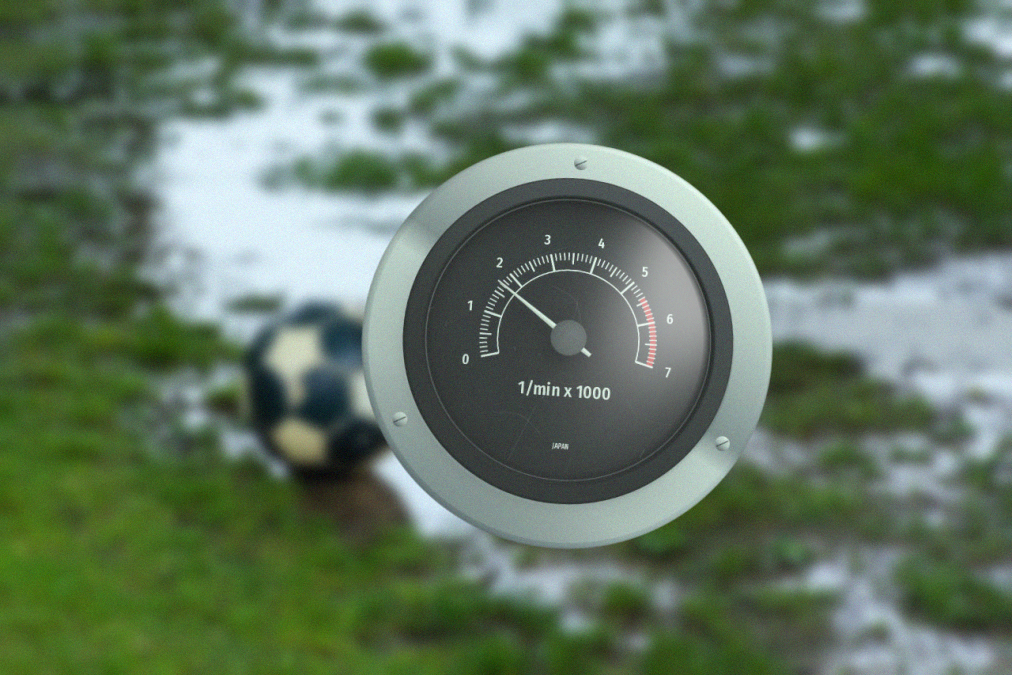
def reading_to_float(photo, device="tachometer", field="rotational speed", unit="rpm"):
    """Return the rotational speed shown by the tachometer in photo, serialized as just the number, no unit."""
1700
